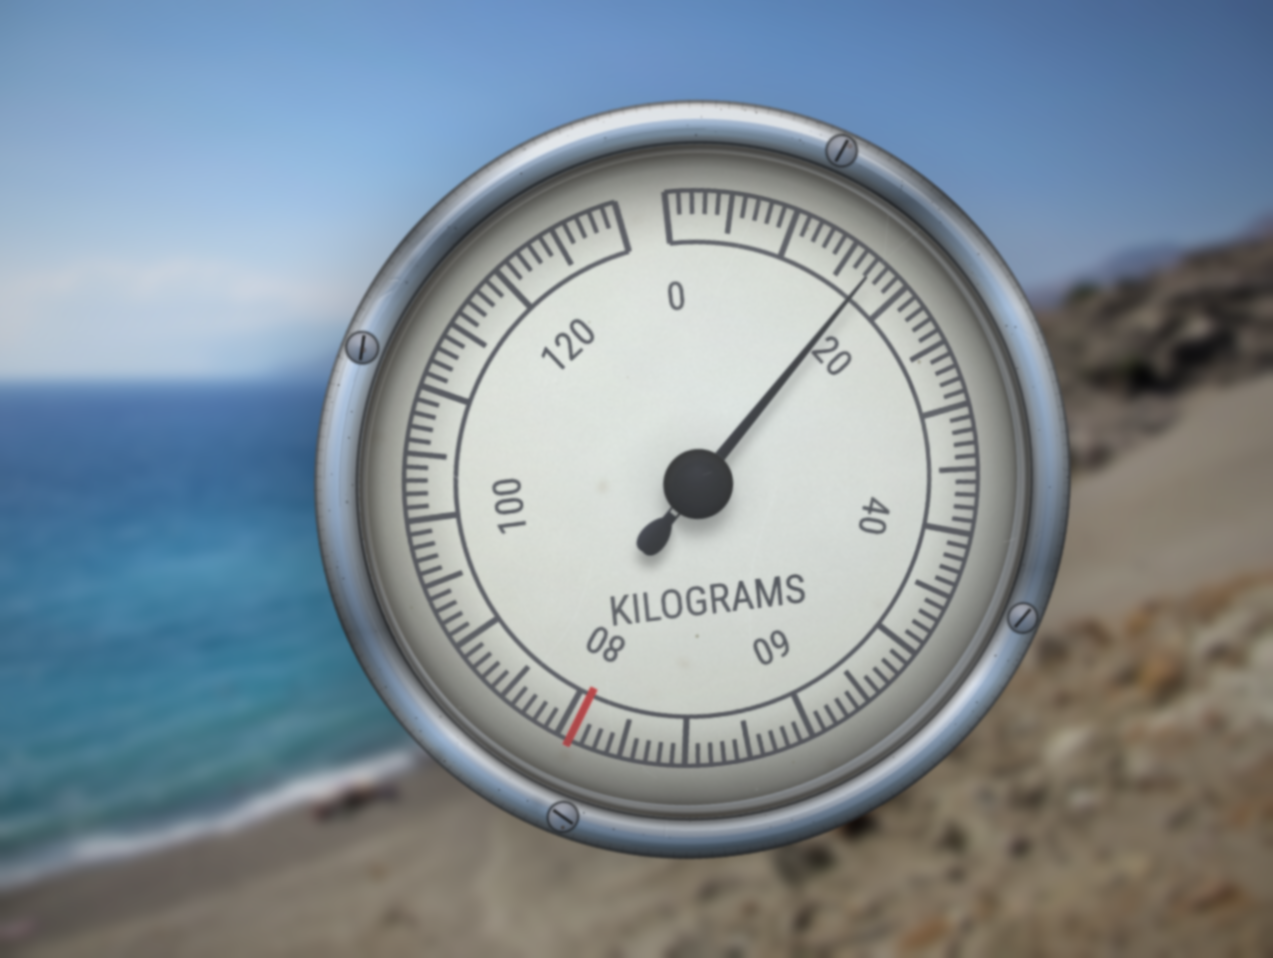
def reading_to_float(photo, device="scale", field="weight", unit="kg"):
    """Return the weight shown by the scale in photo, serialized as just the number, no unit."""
17
